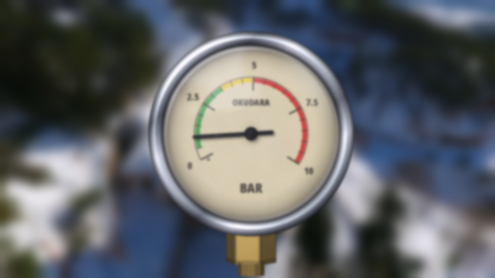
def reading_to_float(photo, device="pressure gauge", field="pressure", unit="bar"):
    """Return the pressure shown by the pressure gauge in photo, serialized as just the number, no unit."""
1
